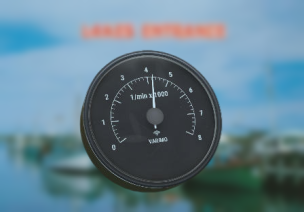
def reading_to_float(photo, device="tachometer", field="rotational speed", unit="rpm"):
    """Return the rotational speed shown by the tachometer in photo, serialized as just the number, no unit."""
4200
